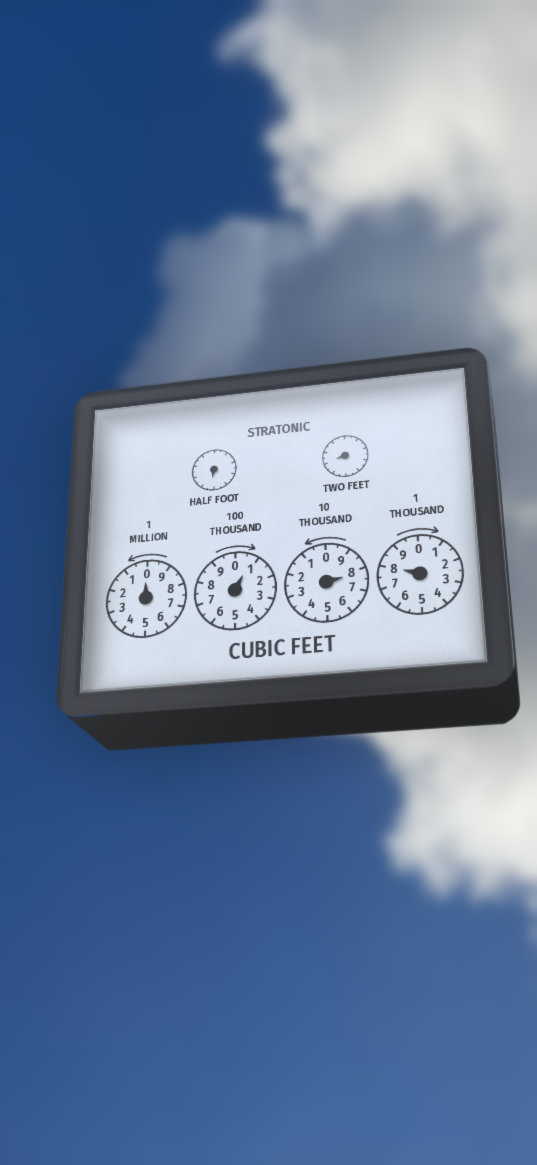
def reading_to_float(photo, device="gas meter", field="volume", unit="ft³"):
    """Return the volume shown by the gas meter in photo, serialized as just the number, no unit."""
7800
